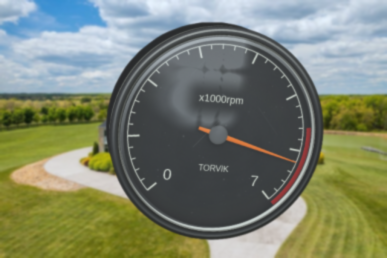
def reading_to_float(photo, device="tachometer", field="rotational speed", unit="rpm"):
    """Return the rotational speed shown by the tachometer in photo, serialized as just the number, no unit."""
6200
